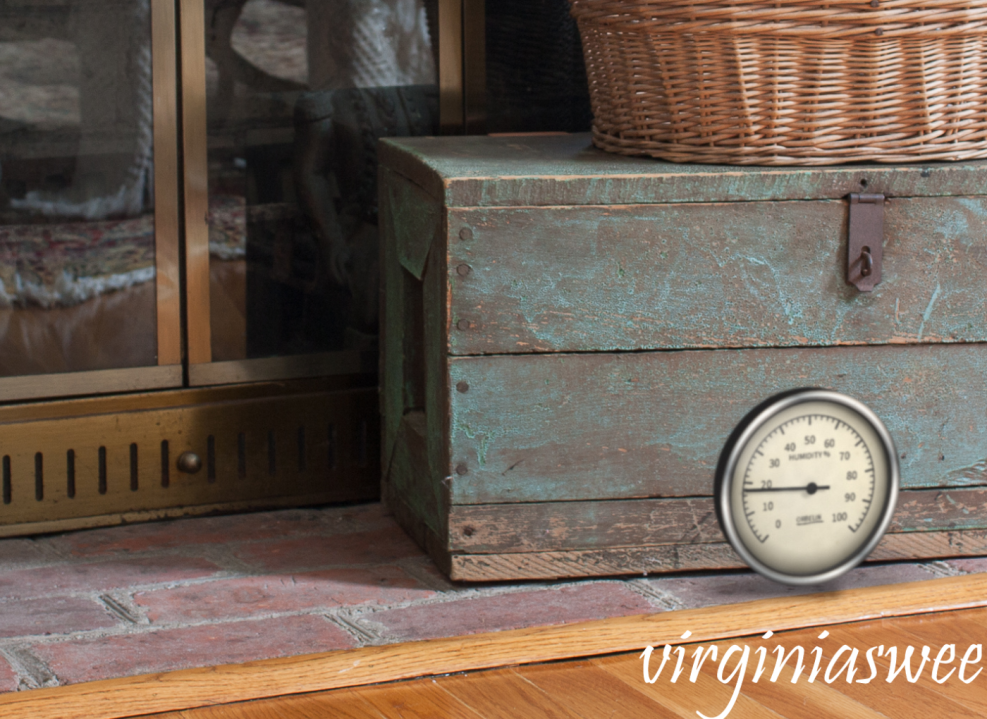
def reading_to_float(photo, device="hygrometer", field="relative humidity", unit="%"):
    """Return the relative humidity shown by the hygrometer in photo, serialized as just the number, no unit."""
18
